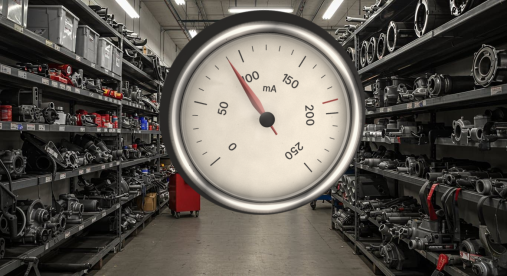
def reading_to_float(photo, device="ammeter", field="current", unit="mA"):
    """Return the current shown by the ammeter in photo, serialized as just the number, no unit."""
90
